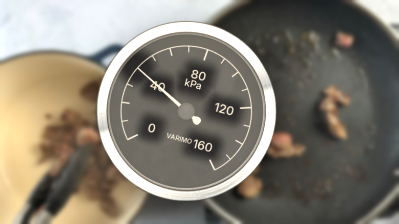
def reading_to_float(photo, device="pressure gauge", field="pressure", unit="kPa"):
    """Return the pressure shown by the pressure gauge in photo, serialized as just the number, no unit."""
40
